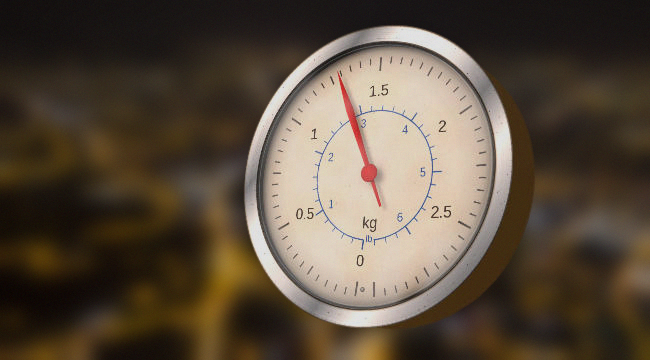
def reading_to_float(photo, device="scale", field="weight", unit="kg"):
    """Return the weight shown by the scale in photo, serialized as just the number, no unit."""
1.3
